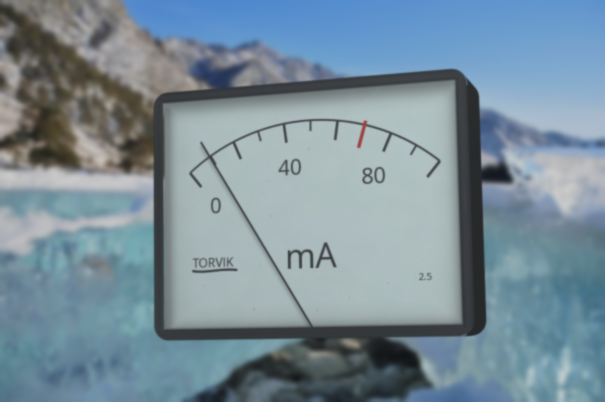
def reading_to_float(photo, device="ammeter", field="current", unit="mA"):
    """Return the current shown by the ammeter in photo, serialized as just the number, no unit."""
10
